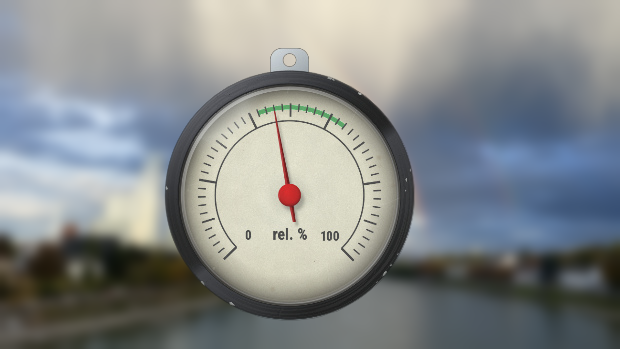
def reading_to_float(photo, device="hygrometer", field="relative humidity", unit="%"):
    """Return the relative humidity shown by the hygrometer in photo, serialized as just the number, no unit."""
46
